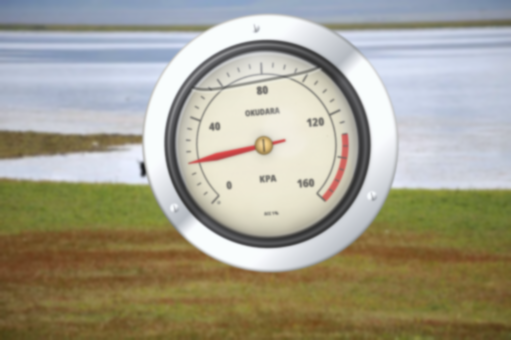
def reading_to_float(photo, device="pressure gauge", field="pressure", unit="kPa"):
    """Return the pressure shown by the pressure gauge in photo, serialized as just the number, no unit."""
20
